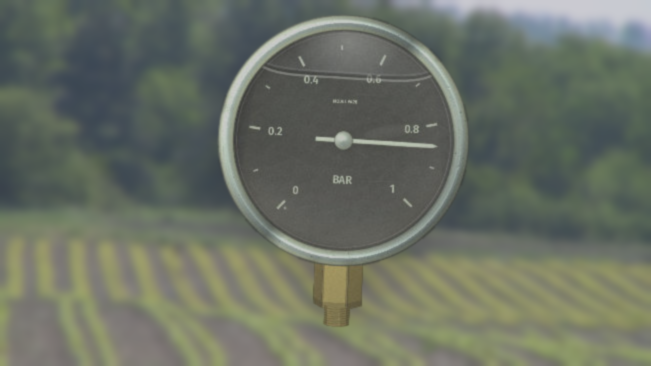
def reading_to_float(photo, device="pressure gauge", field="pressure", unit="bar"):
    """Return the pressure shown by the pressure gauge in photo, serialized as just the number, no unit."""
0.85
